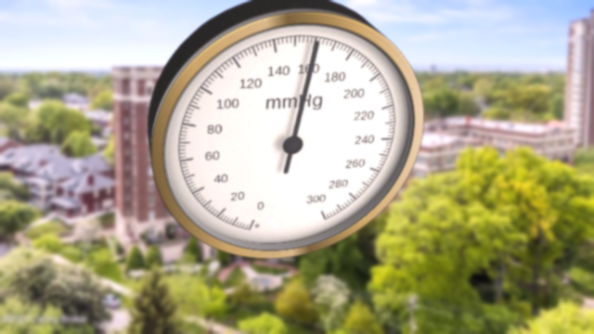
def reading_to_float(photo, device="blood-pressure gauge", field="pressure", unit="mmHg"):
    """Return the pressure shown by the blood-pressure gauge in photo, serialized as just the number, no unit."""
160
